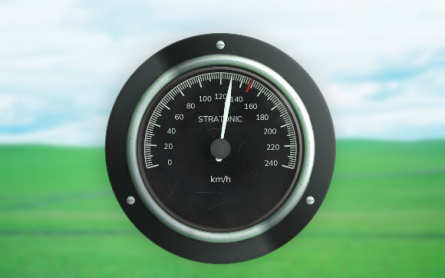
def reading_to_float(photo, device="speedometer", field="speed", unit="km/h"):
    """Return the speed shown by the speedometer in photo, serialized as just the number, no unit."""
130
